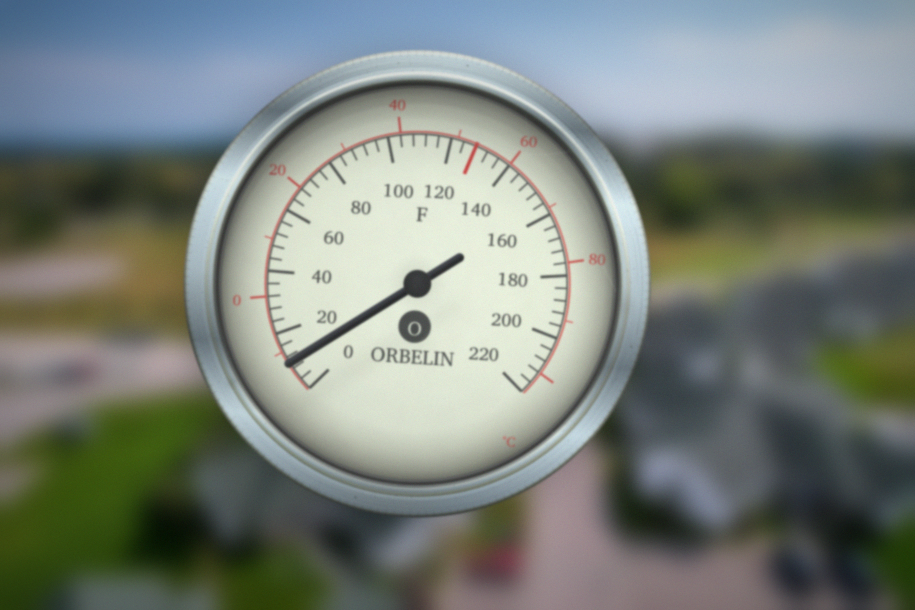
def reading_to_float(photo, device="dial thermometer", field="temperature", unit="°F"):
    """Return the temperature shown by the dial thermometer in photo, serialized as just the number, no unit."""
10
